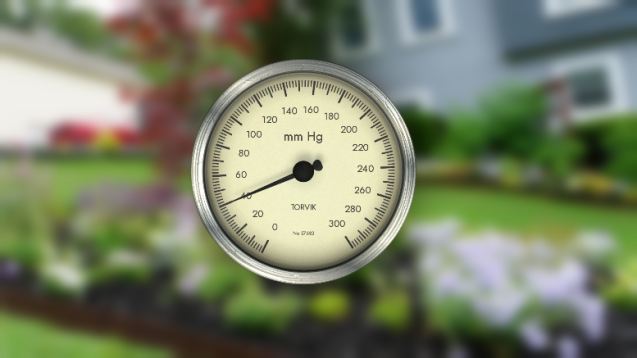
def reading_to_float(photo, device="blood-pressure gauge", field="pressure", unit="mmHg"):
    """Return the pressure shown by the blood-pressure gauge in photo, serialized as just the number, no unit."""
40
